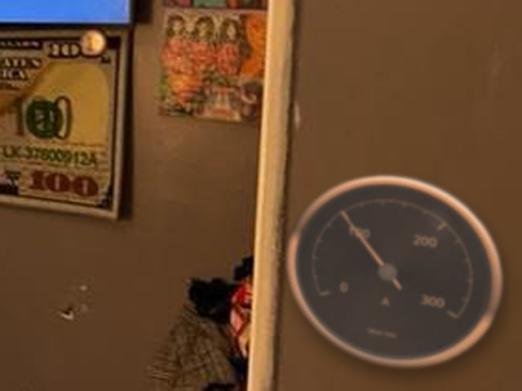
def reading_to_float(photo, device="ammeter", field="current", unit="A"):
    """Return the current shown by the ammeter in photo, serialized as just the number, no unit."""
100
